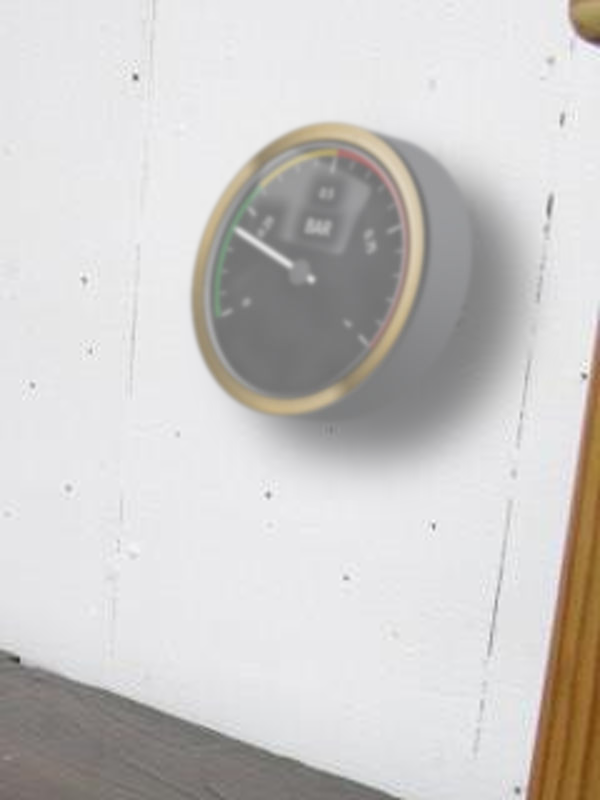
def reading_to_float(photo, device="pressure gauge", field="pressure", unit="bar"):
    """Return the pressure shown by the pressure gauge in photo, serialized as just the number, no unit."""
0.2
